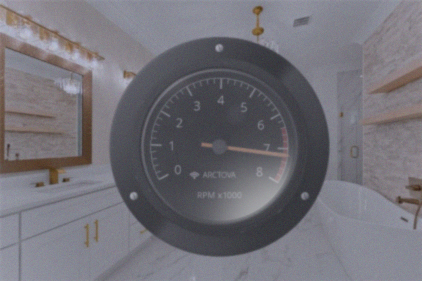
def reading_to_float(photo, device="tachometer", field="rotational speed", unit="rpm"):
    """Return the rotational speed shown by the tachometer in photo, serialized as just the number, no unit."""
7200
